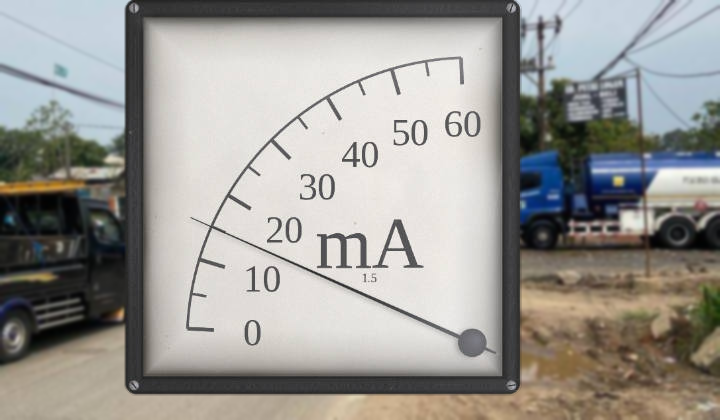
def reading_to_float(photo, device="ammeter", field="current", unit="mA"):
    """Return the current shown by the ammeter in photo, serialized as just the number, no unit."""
15
